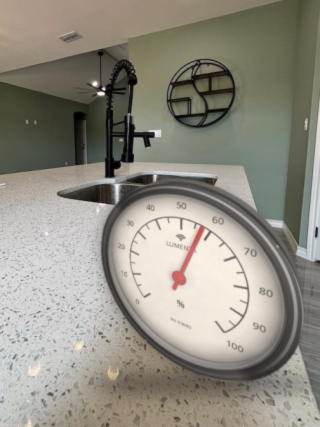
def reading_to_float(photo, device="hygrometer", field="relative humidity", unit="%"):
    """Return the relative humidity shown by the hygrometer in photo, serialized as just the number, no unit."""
57.5
